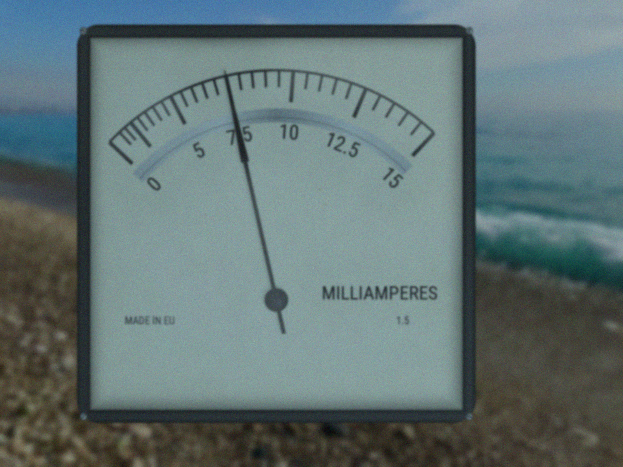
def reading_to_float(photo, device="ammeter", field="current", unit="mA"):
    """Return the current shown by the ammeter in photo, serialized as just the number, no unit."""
7.5
